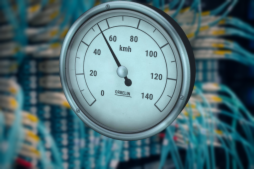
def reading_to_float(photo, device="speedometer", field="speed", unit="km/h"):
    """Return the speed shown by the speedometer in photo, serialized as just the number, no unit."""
55
